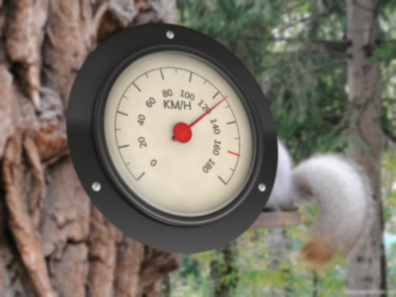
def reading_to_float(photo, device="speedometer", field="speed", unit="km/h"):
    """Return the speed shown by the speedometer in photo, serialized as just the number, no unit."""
125
